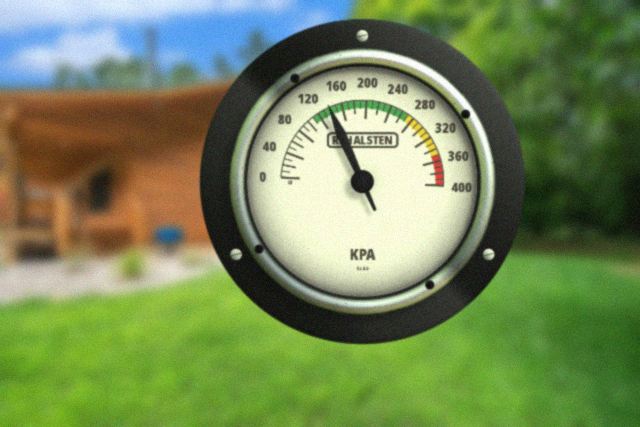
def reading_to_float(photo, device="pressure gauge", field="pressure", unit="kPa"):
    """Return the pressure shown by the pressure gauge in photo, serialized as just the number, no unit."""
140
